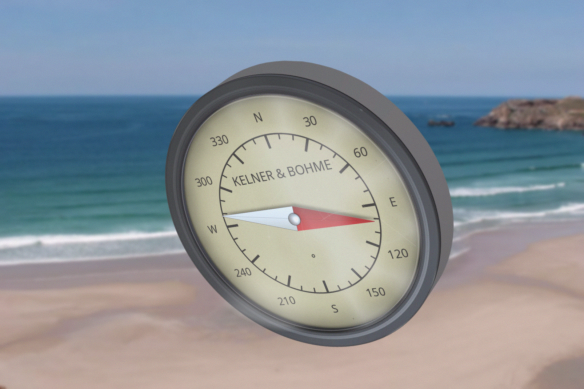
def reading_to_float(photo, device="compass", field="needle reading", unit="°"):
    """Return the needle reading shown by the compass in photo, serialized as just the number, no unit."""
100
